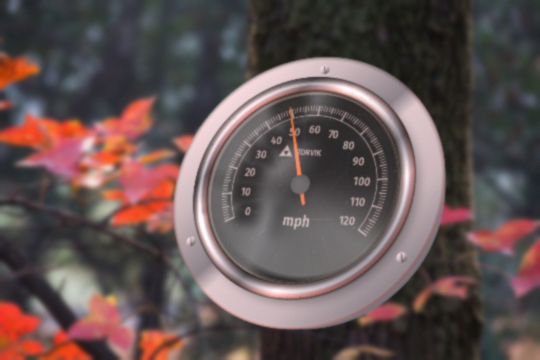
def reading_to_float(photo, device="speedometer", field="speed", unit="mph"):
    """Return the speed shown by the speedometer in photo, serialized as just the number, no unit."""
50
